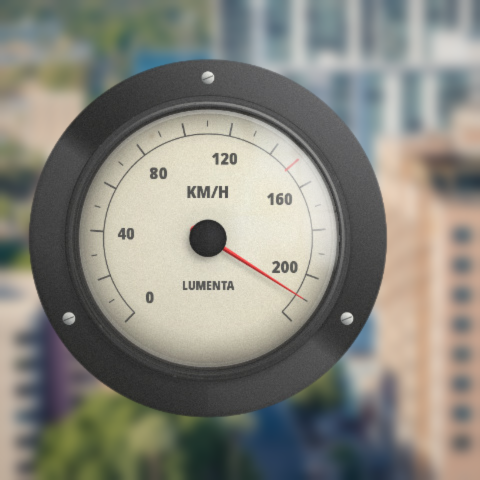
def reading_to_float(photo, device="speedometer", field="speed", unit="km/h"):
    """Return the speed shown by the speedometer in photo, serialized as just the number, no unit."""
210
